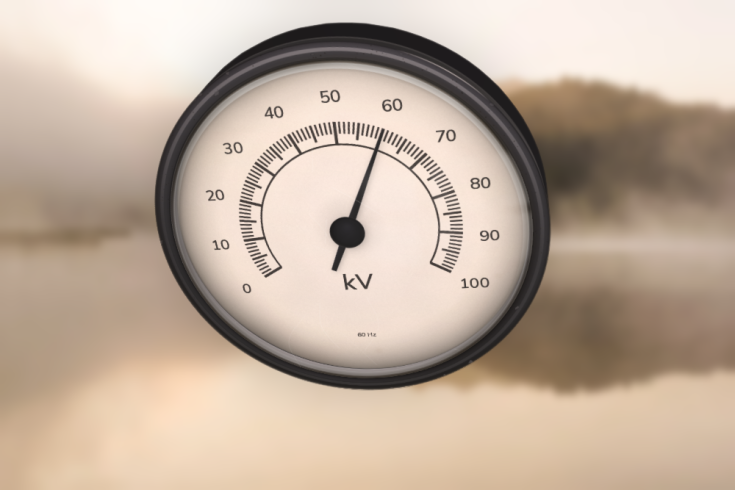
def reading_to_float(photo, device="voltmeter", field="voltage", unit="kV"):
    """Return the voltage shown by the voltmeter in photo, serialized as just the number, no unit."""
60
